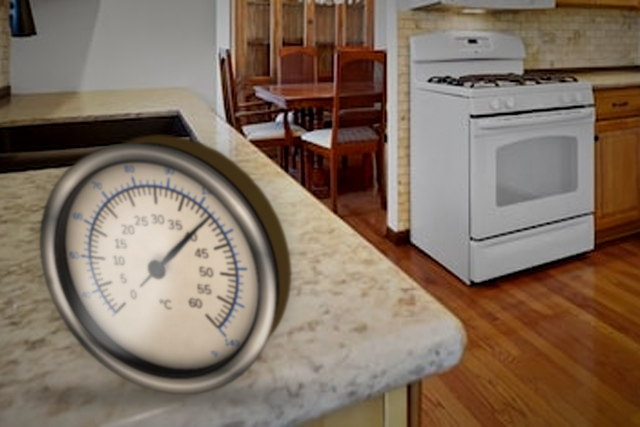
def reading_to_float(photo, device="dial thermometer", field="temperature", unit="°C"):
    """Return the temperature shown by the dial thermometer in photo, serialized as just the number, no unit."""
40
